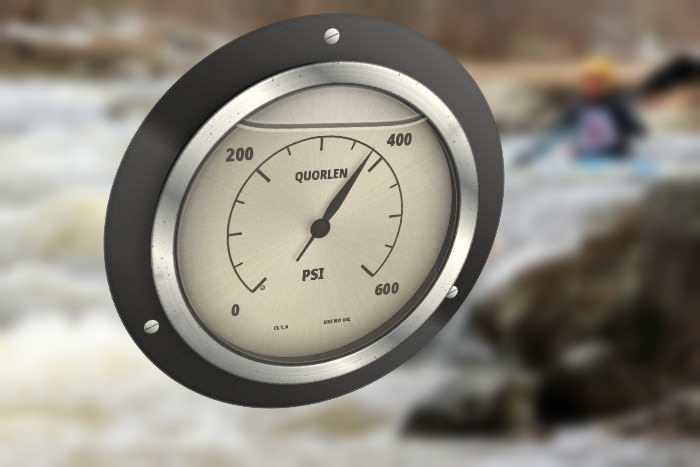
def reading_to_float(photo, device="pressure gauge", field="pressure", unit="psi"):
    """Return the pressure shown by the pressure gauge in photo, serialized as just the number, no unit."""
375
